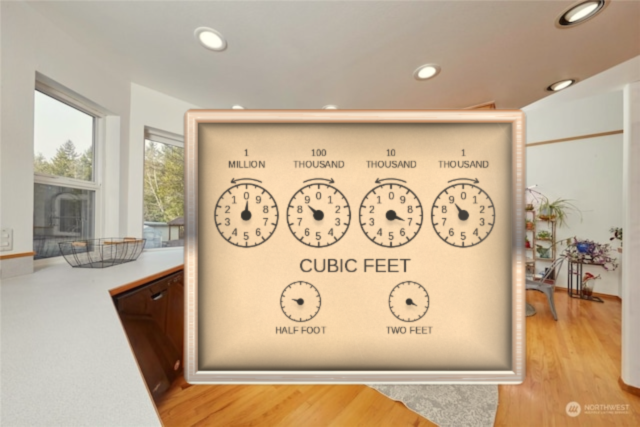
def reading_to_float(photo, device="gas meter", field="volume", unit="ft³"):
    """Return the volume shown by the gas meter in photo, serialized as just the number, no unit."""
986900
